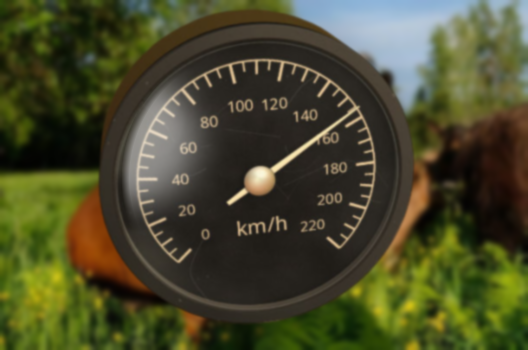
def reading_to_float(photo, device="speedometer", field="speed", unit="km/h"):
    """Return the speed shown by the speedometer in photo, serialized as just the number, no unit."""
155
